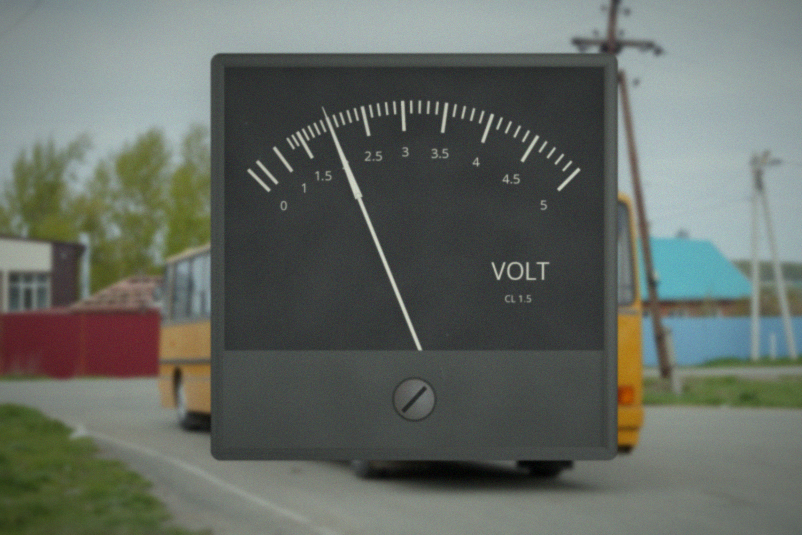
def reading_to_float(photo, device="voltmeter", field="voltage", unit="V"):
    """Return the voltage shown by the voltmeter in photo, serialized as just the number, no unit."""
2
